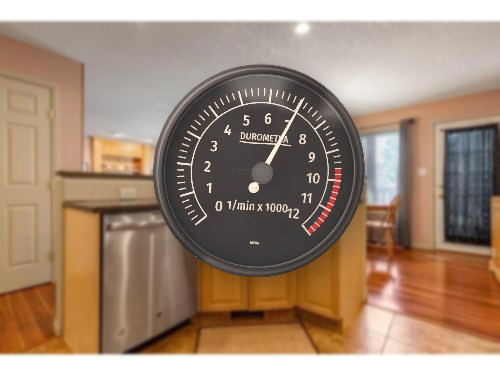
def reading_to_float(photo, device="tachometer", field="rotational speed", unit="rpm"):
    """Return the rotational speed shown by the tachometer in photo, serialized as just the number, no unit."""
7000
